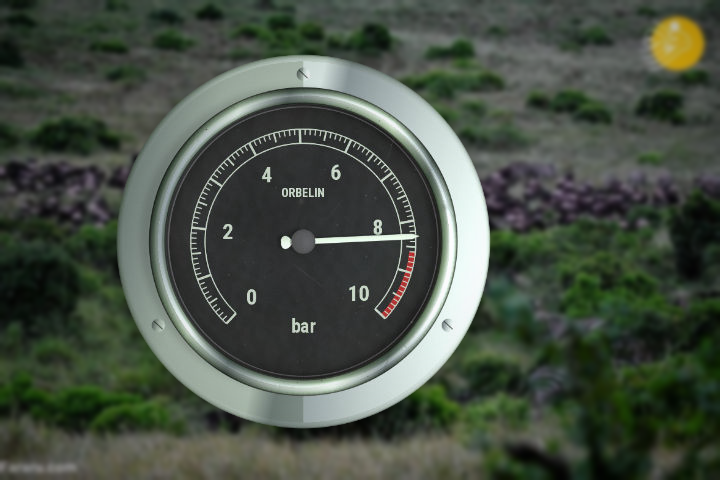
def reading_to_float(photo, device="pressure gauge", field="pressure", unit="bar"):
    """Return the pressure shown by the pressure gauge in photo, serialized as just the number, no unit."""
8.3
